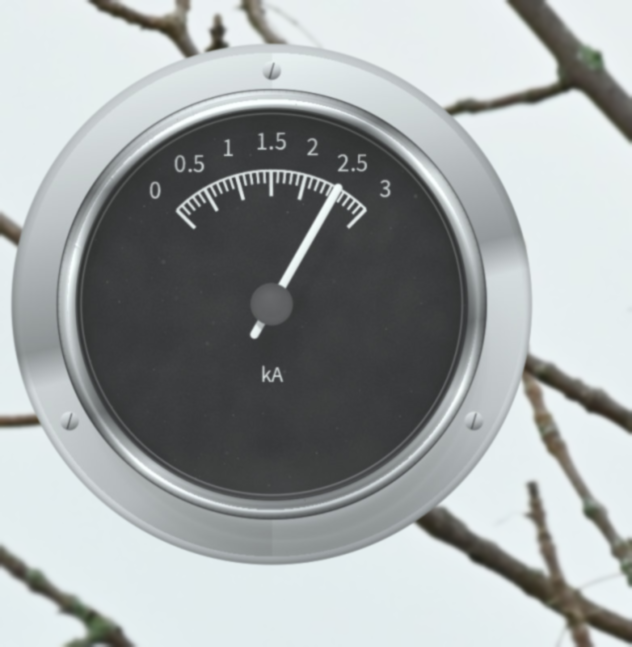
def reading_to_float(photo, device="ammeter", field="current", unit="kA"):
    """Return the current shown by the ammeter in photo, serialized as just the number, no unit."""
2.5
